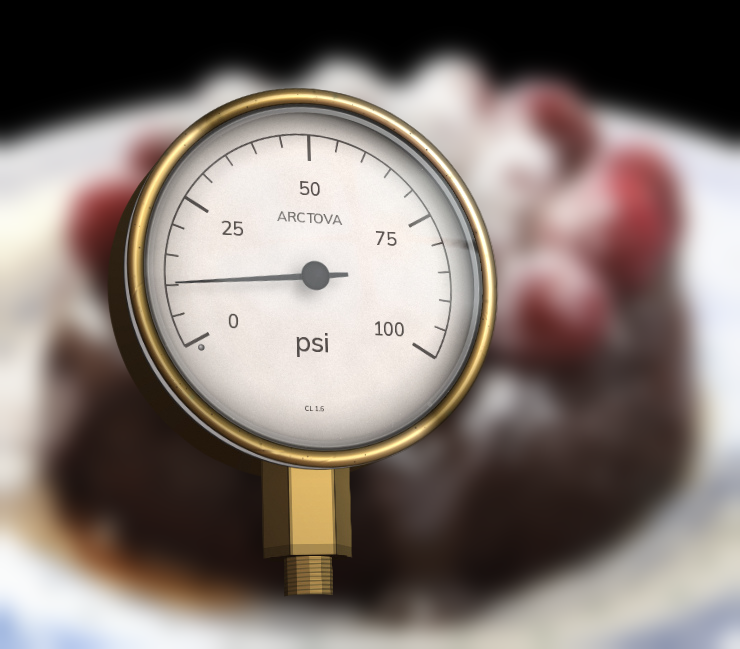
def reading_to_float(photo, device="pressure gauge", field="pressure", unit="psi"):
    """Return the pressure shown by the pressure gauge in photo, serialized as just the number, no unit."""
10
